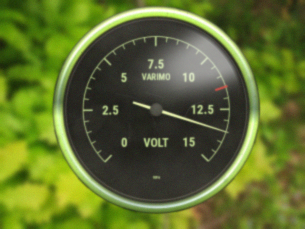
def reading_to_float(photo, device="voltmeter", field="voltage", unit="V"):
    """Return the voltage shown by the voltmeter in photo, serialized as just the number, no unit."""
13.5
